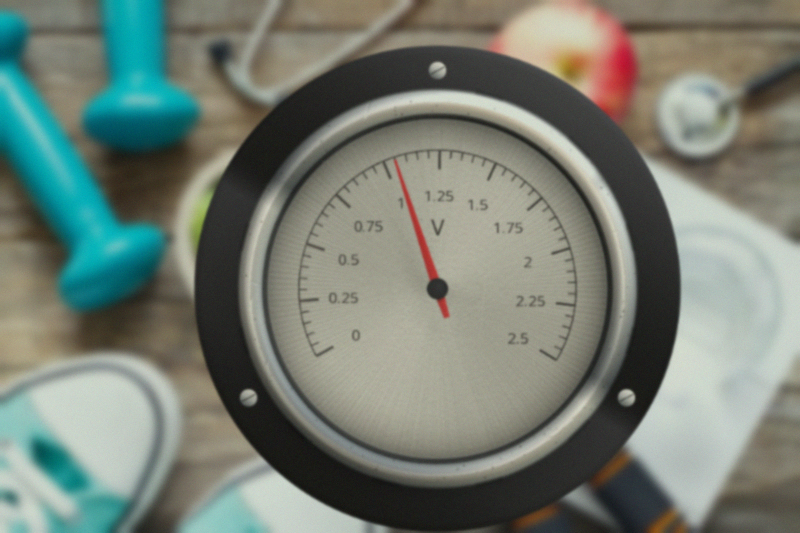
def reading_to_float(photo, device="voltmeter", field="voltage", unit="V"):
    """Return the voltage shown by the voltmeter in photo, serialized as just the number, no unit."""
1.05
